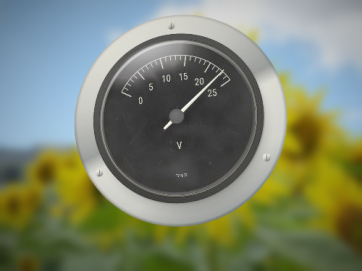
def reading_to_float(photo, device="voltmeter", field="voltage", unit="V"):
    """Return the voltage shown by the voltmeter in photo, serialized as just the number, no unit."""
23
